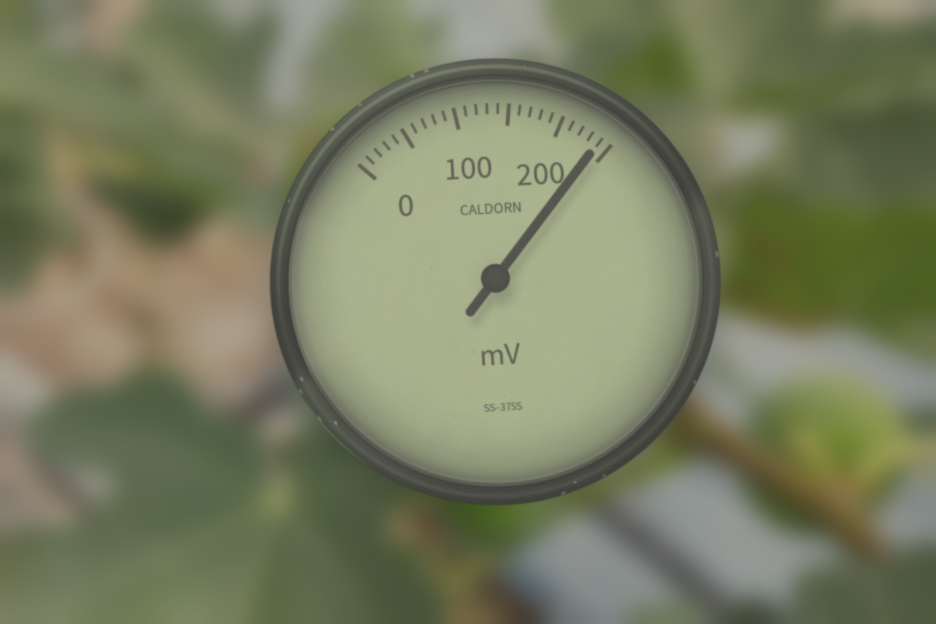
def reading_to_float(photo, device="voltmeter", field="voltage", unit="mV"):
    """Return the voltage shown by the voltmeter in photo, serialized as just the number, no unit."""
240
